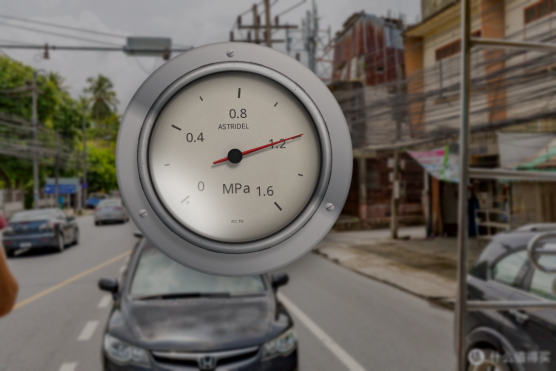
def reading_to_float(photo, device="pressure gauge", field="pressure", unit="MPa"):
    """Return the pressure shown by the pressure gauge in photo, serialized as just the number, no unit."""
1.2
